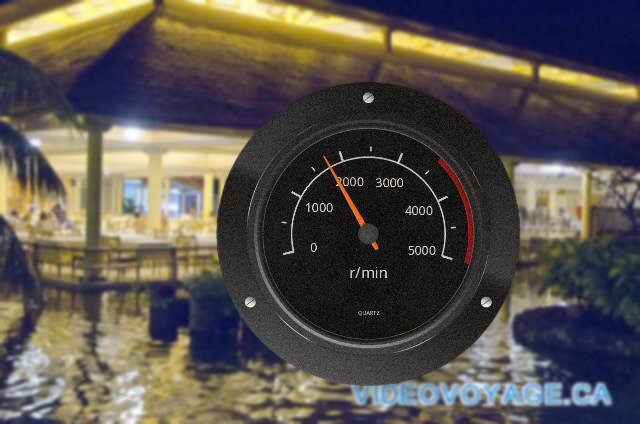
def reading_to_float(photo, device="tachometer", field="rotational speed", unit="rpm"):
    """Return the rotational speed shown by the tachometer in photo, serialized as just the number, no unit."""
1750
